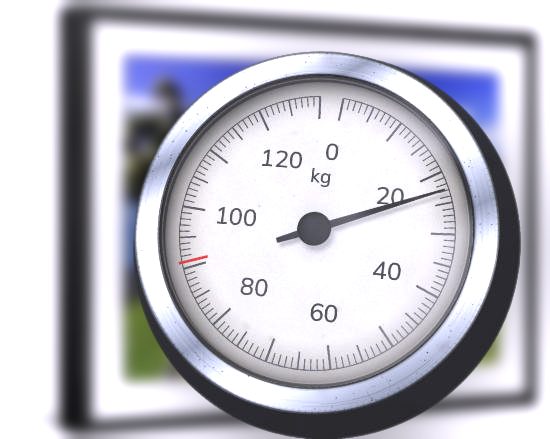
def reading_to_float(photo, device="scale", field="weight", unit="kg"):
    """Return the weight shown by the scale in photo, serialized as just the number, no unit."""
23
